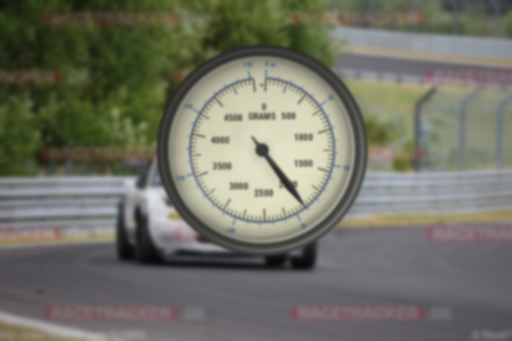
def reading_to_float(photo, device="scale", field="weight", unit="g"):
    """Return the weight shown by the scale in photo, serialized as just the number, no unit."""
2000
